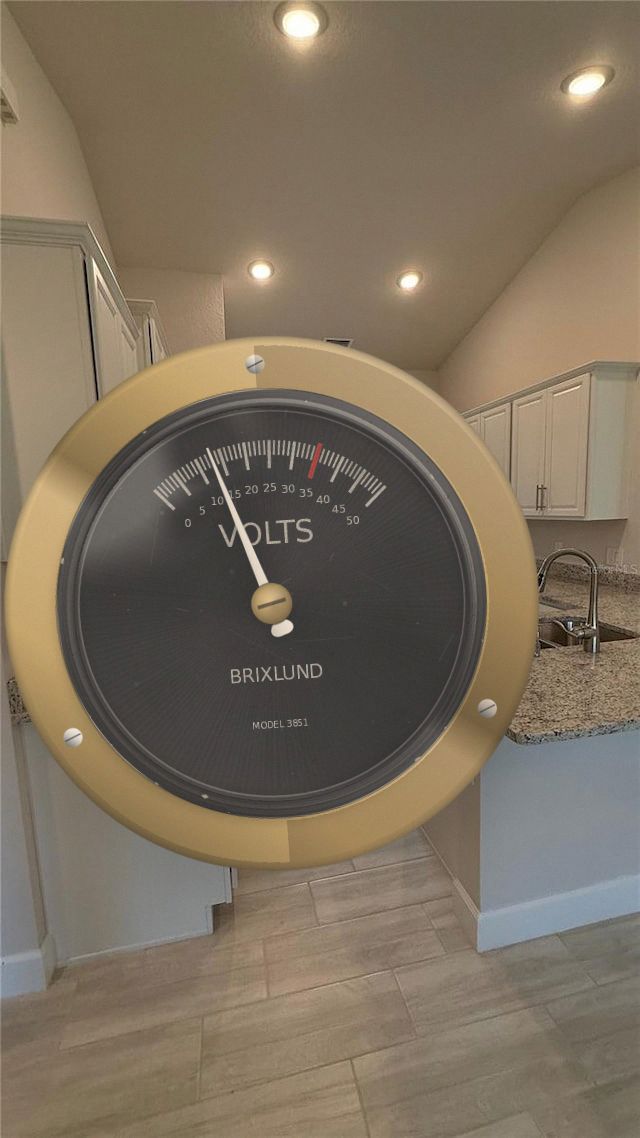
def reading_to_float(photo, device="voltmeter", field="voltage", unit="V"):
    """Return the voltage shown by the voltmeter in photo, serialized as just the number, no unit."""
13
